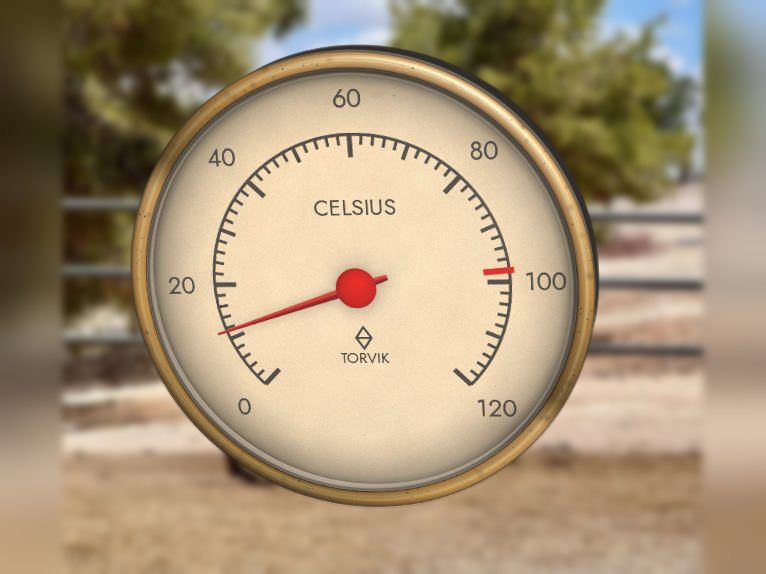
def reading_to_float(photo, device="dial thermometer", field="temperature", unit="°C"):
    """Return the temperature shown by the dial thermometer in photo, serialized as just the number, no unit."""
12
